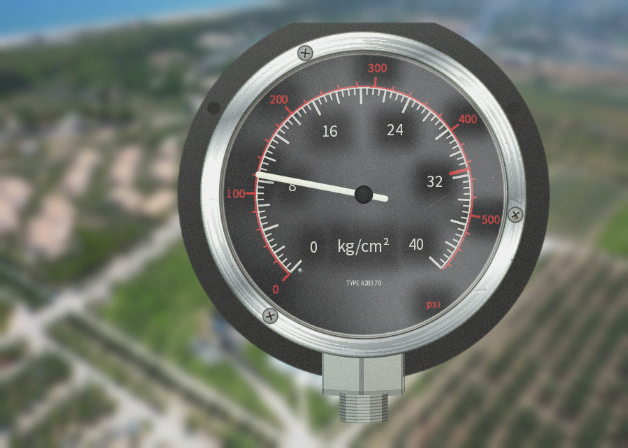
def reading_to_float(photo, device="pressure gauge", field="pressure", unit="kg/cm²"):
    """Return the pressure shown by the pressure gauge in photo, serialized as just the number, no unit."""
8.5
